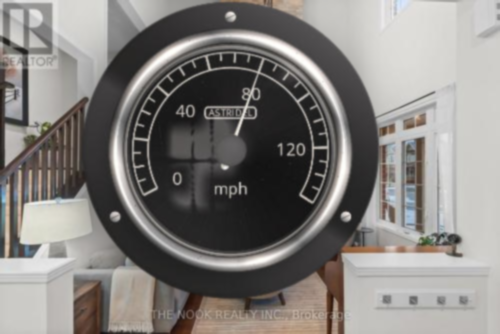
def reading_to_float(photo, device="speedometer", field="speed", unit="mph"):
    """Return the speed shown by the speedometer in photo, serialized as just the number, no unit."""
80
